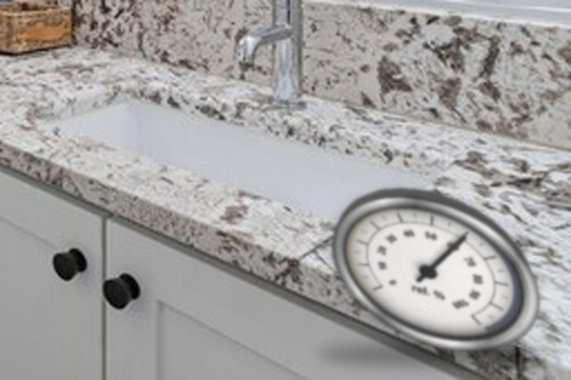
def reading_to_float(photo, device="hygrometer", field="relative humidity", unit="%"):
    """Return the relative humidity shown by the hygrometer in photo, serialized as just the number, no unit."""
60
